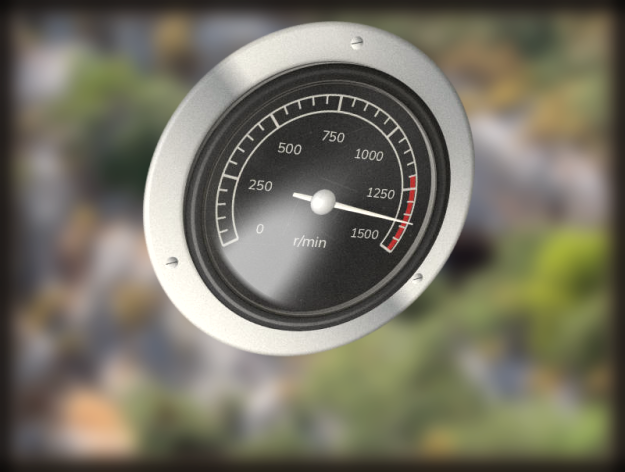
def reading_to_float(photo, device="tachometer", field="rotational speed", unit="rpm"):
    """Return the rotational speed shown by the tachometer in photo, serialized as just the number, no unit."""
1375
